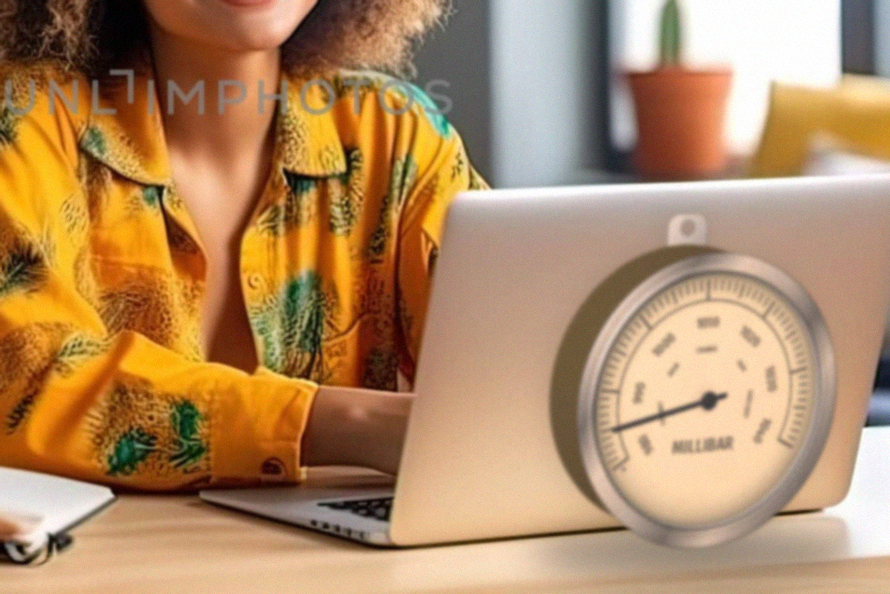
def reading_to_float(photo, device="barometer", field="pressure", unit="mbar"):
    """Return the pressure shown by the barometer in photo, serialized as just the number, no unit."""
985
